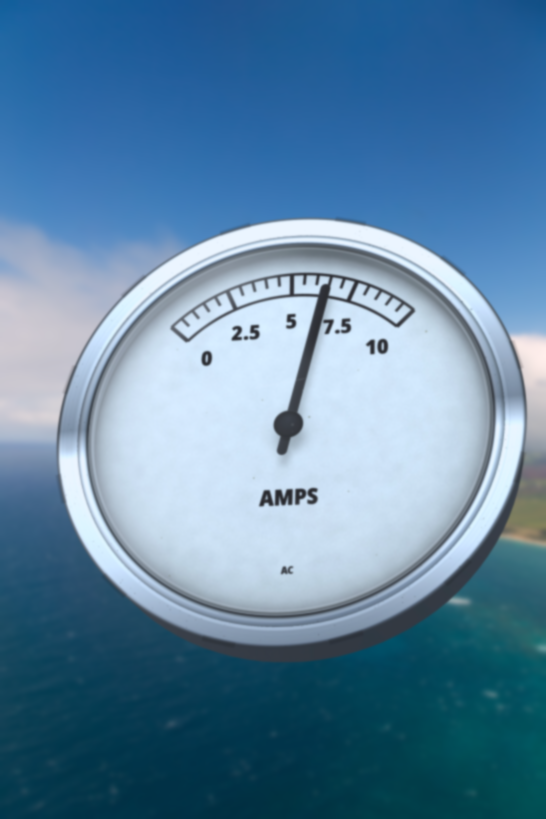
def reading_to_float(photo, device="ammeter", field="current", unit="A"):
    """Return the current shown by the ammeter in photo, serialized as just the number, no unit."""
6.5
